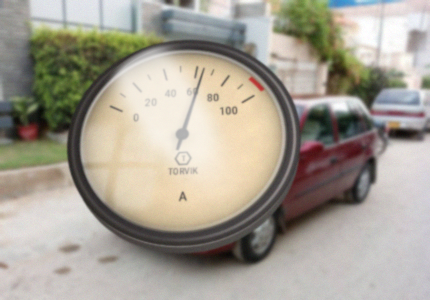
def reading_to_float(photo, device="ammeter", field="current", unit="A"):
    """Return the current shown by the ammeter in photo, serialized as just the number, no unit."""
65
